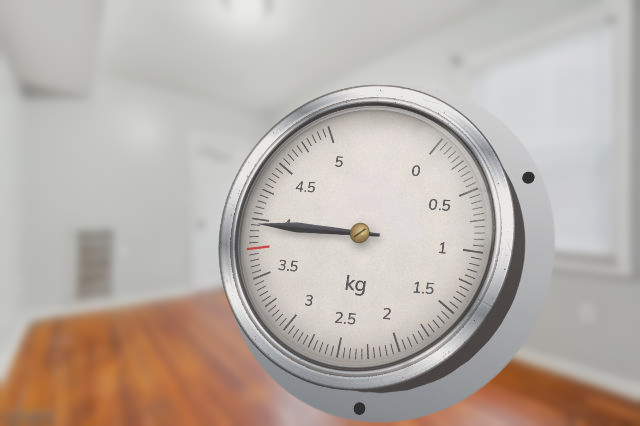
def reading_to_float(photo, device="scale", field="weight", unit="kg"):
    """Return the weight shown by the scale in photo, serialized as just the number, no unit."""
3.95
